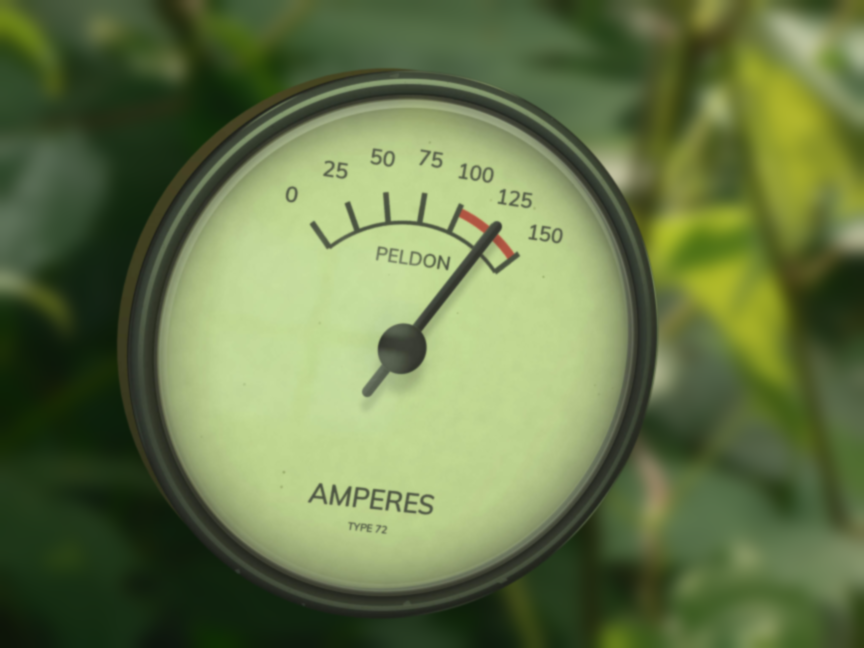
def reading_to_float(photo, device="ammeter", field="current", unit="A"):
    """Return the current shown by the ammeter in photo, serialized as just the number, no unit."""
125
